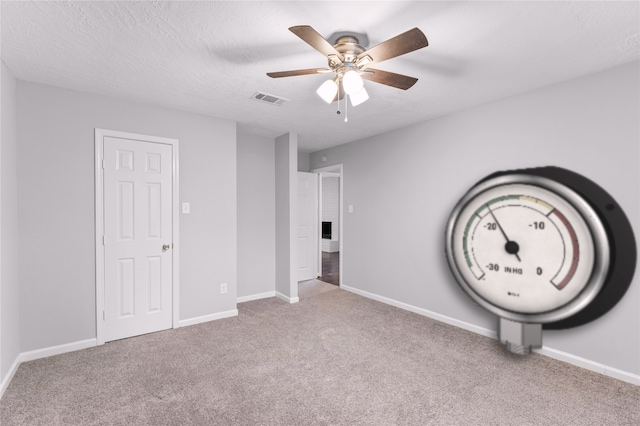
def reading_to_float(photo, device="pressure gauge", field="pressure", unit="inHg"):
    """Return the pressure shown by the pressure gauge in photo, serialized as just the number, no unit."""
-18
